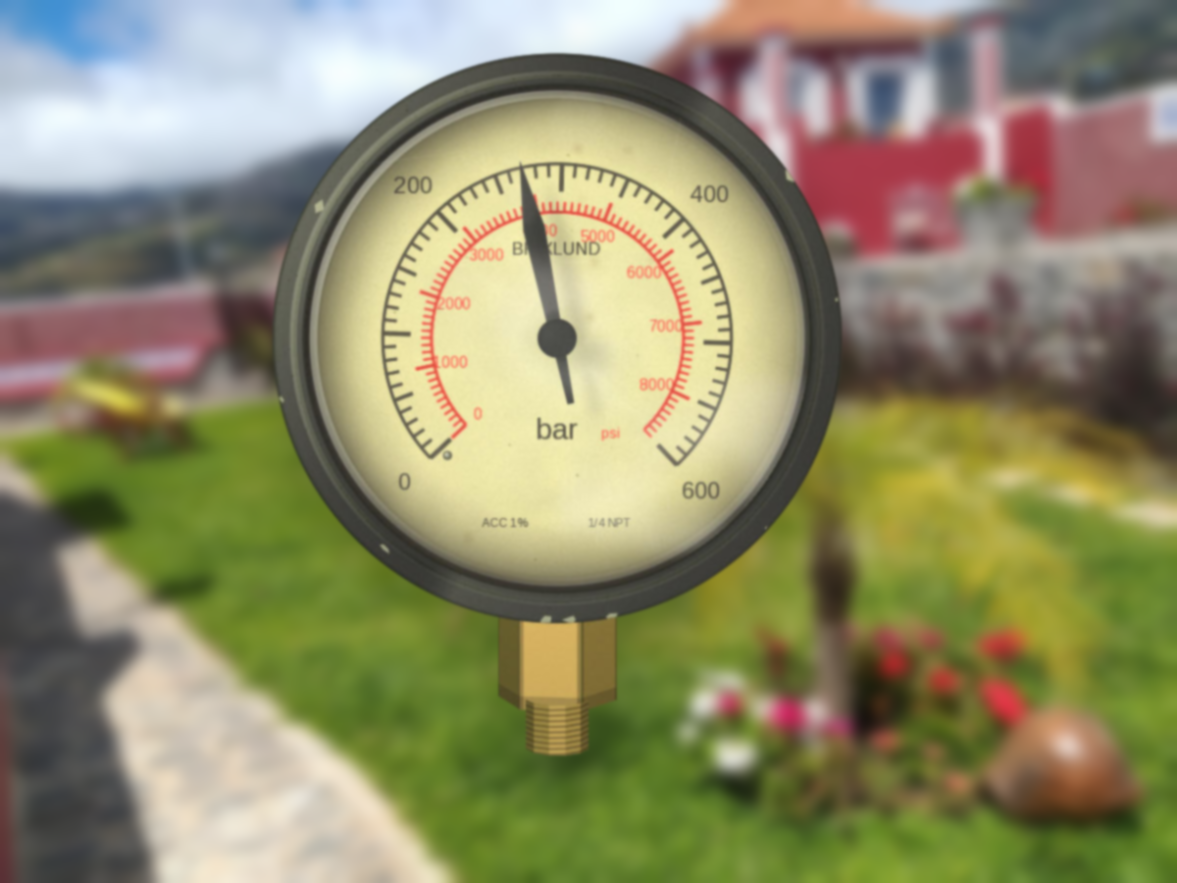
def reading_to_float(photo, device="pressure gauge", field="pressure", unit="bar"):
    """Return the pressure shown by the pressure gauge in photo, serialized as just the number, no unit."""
270
